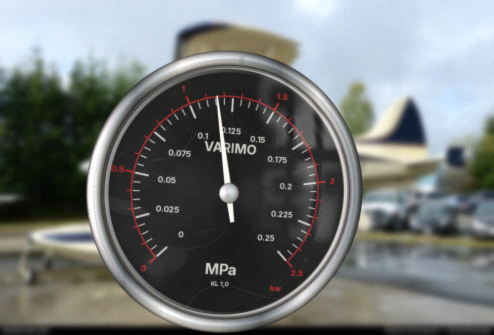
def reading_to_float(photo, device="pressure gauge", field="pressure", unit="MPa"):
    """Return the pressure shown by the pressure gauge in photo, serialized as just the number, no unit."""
0.115
